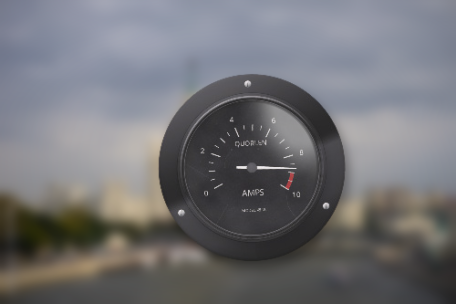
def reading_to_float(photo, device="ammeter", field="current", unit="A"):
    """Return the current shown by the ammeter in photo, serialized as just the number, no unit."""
8.75
